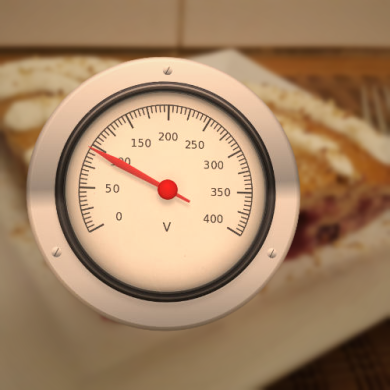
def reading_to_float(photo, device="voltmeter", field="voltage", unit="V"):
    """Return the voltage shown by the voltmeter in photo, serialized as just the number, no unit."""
95
